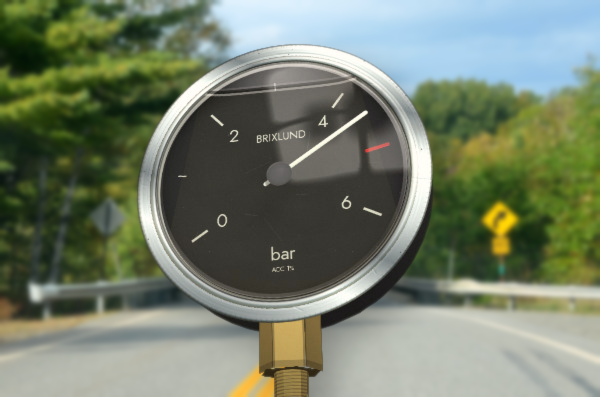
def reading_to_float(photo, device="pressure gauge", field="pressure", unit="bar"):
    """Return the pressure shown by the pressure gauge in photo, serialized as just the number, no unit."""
4.5
